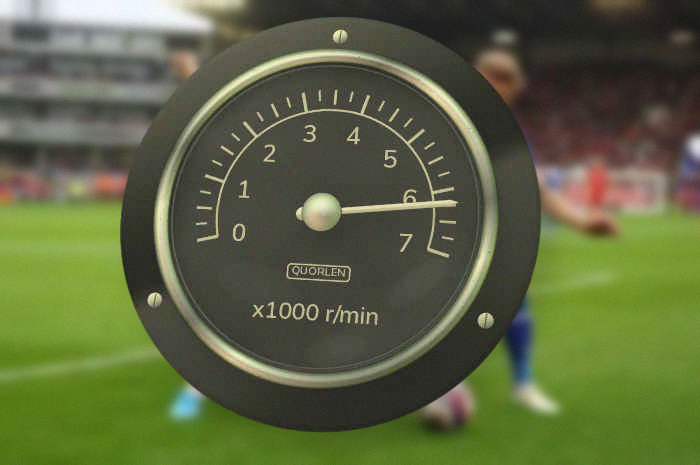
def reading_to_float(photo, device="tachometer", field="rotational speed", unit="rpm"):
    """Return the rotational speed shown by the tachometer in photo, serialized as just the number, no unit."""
6250
